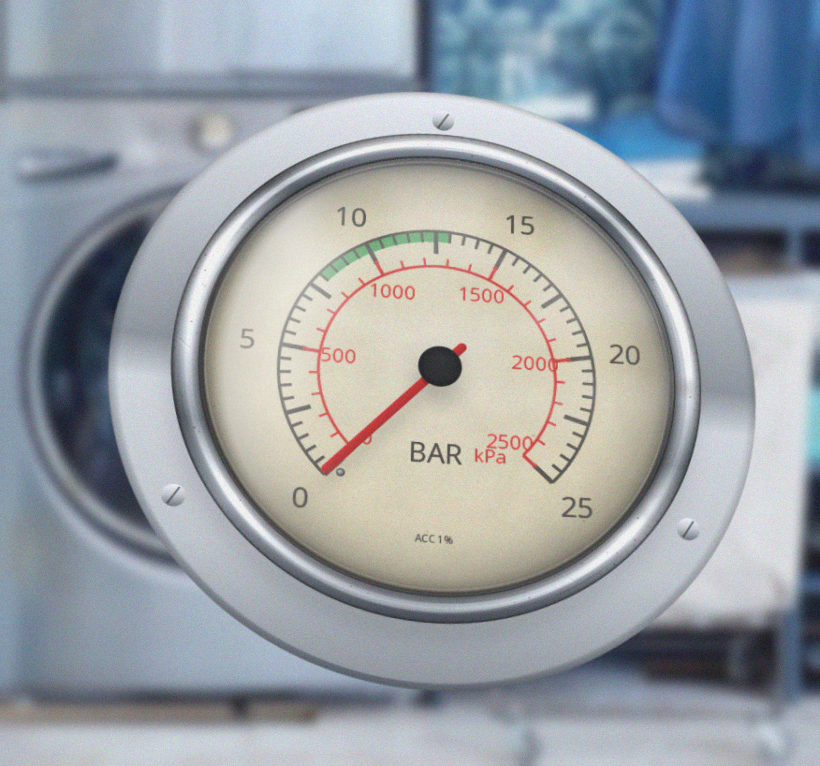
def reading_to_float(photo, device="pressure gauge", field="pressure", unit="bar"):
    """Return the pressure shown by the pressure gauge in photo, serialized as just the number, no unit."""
0
